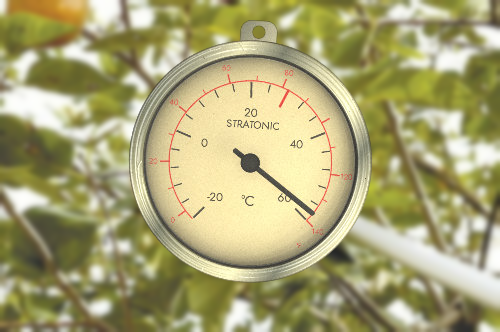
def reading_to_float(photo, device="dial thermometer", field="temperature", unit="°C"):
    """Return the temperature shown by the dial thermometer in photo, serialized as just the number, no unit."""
58
